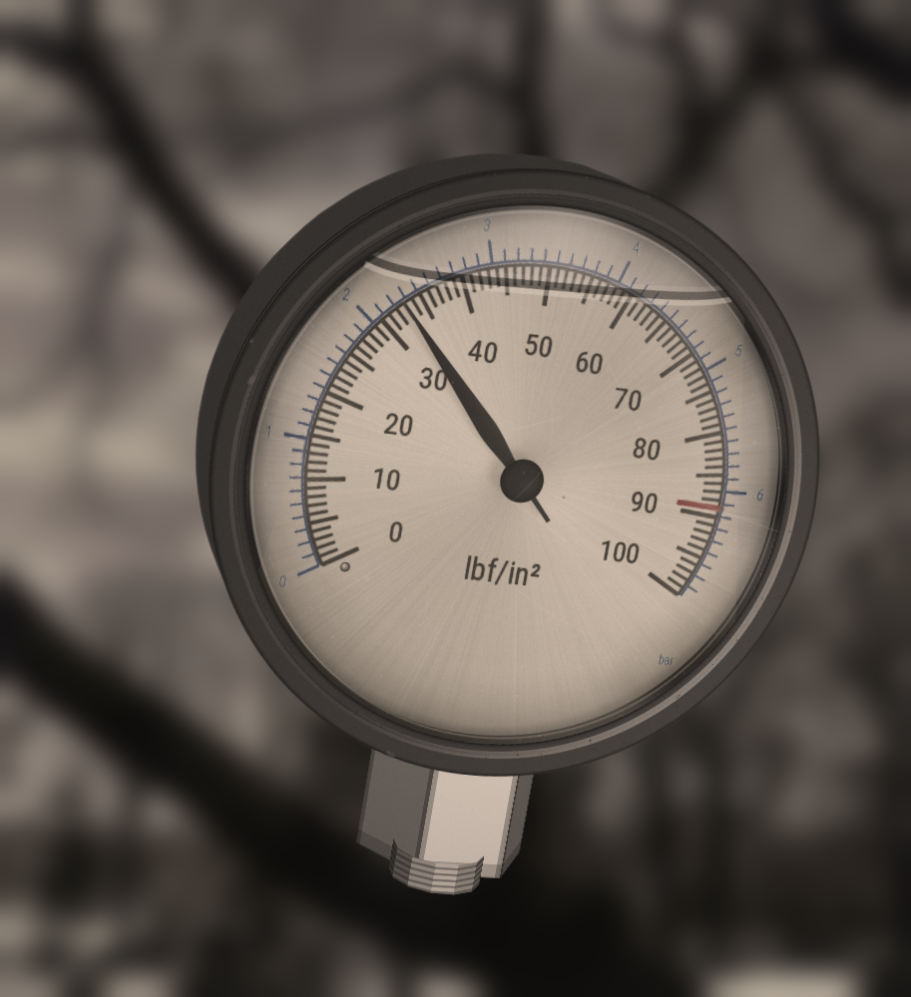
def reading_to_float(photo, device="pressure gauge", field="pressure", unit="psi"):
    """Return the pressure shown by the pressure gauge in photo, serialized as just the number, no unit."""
33
